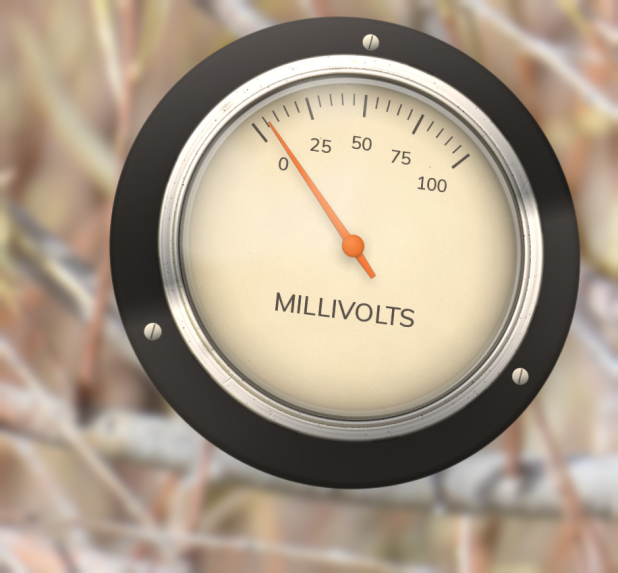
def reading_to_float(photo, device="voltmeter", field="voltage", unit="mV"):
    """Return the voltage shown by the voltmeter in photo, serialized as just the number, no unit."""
5
